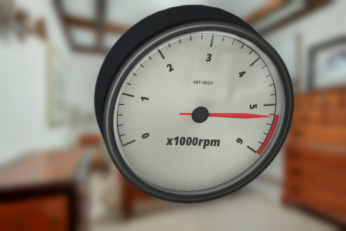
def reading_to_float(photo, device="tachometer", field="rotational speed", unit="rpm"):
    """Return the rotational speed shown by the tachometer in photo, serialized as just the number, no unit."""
5200
